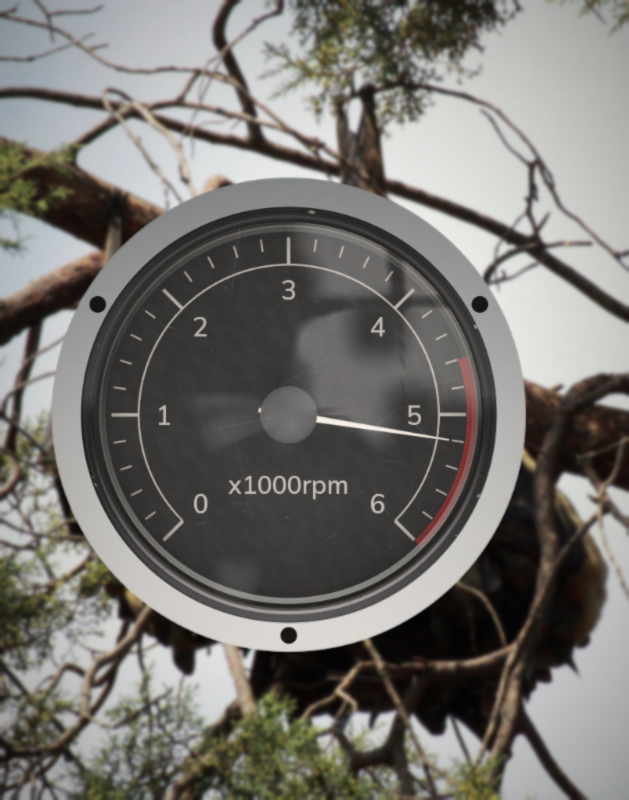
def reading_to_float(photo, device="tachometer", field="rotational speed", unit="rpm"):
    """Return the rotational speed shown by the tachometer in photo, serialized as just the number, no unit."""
5200
